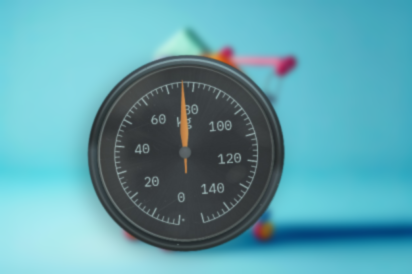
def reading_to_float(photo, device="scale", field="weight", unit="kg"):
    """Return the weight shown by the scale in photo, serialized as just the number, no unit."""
76
